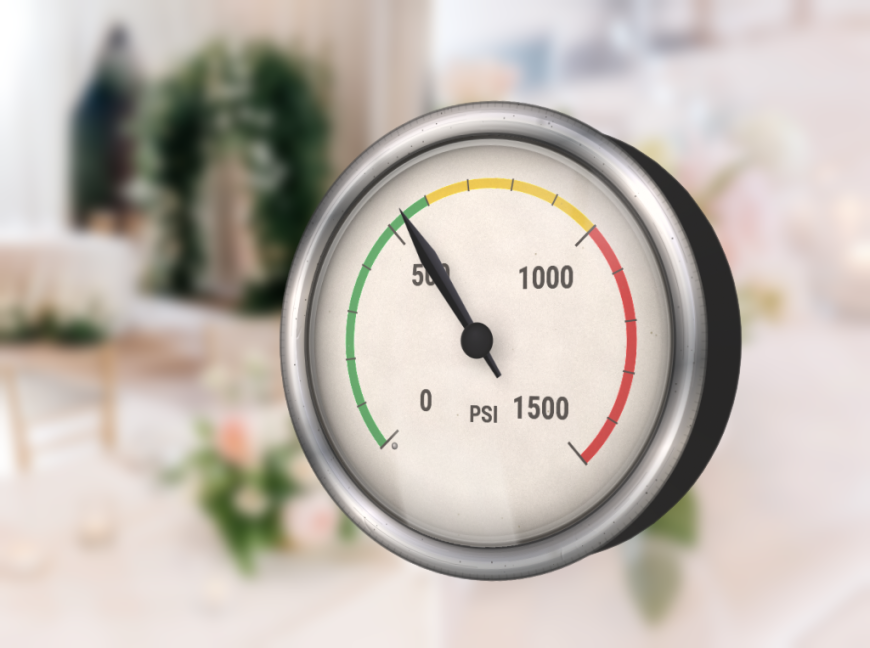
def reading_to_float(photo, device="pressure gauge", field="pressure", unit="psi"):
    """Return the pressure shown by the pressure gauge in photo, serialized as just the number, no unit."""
550
